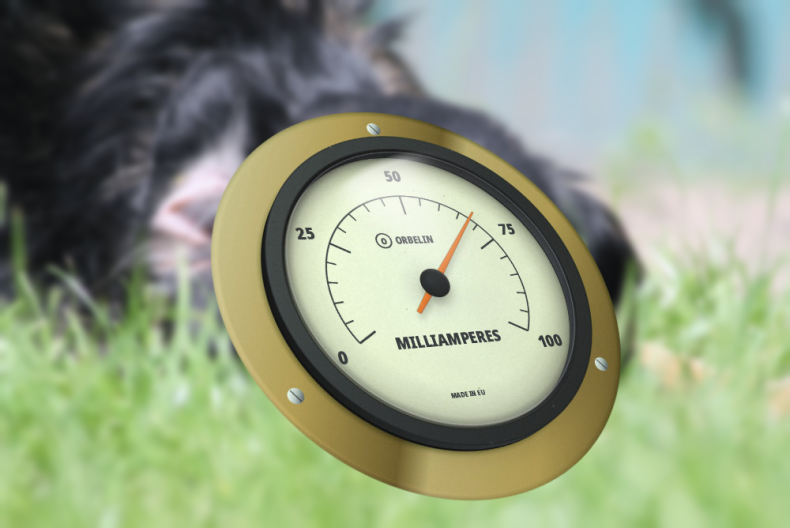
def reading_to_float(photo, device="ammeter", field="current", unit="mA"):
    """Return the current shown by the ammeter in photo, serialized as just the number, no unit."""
67.5
